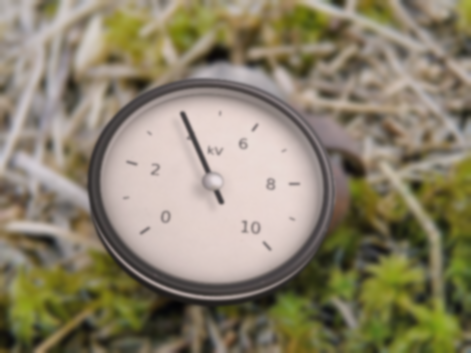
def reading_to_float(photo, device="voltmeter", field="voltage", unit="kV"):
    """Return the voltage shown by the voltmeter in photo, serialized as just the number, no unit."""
4
